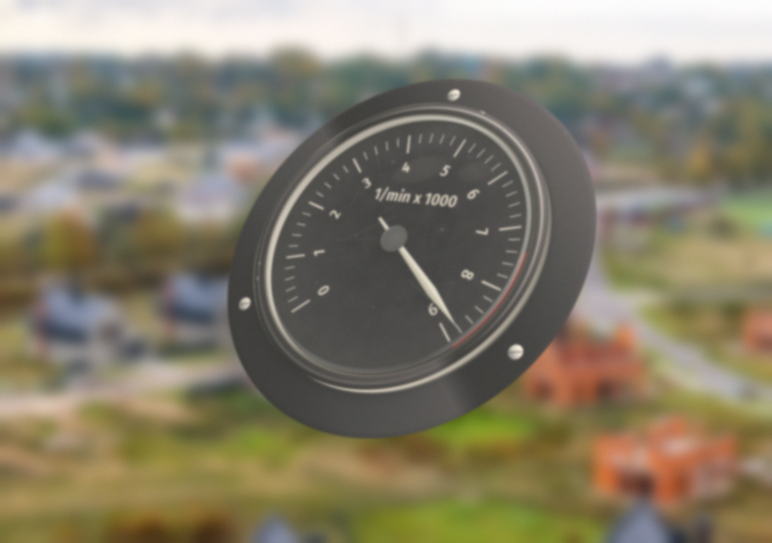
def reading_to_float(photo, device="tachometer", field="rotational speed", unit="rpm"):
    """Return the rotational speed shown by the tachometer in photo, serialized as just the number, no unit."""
8800
